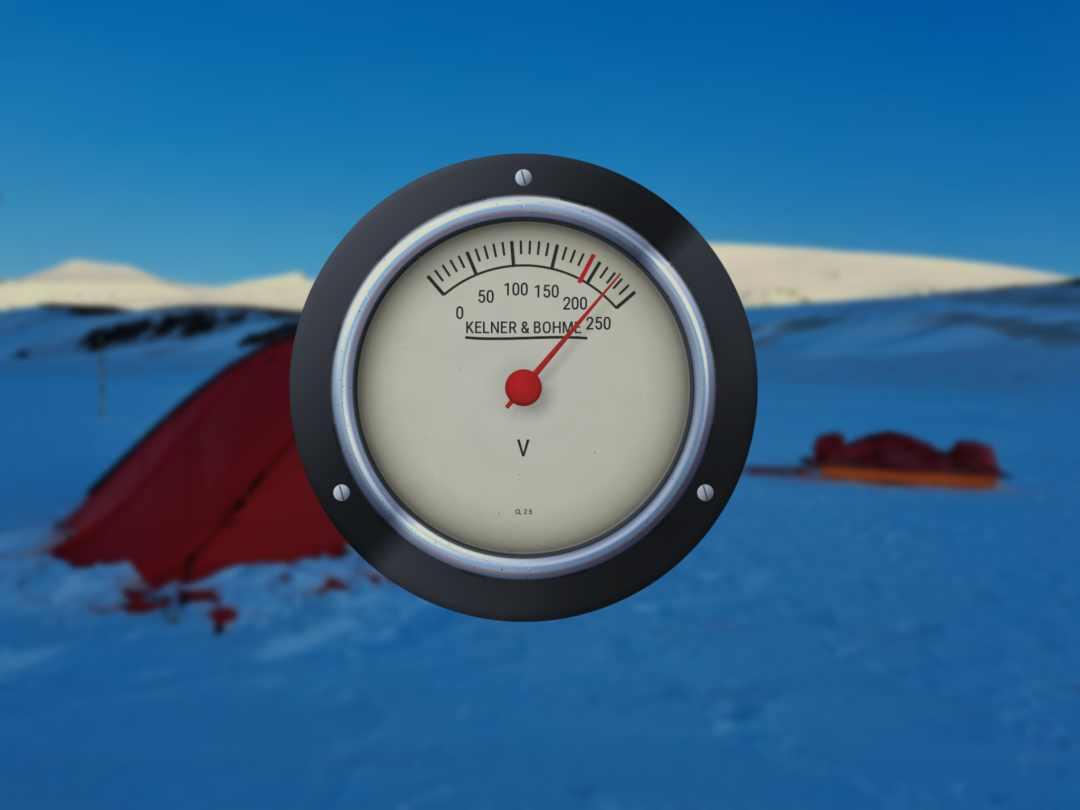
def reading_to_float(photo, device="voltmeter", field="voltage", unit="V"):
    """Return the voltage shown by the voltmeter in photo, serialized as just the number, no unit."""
225
